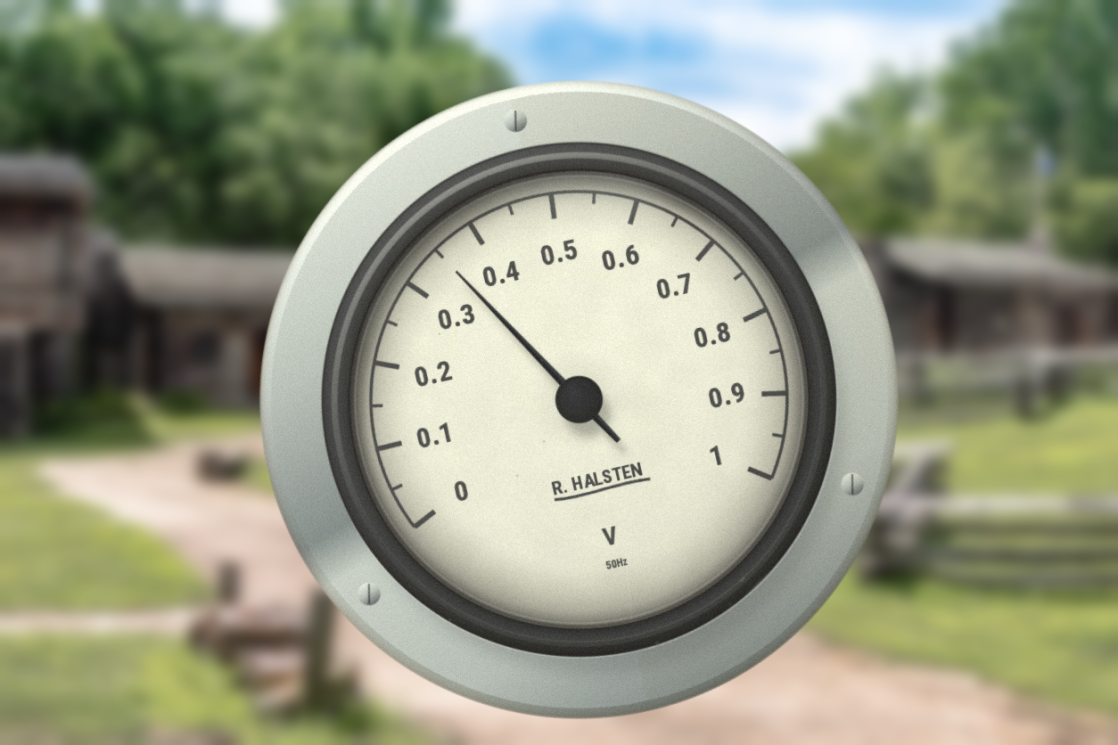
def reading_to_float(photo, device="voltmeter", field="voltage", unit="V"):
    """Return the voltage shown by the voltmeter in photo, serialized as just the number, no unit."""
0.35
